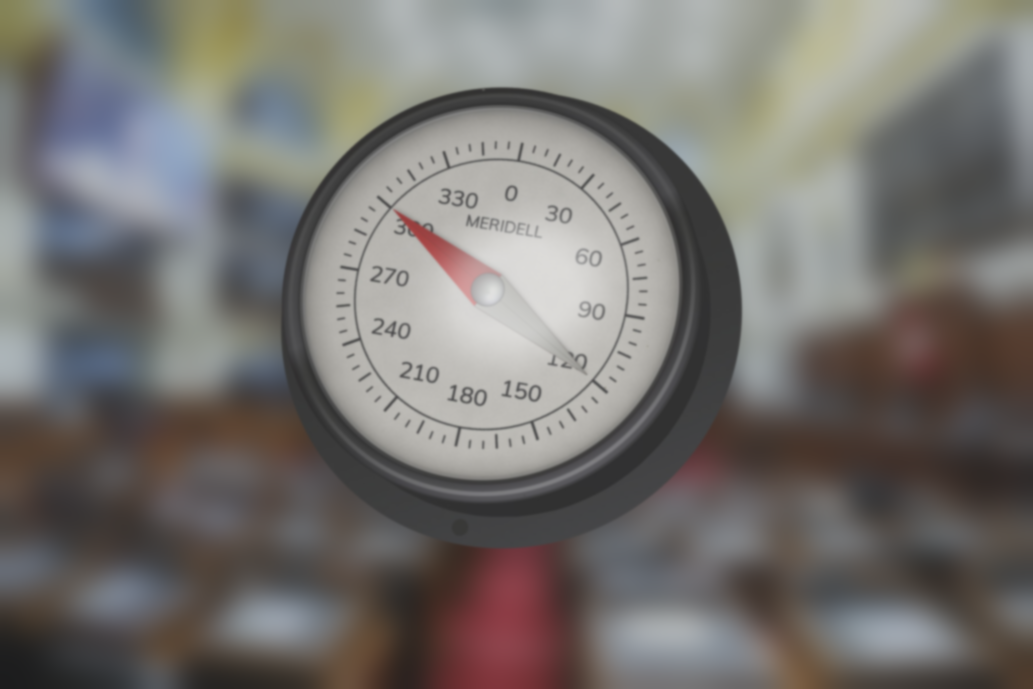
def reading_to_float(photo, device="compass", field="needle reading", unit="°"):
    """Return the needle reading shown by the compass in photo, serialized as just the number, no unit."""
300
